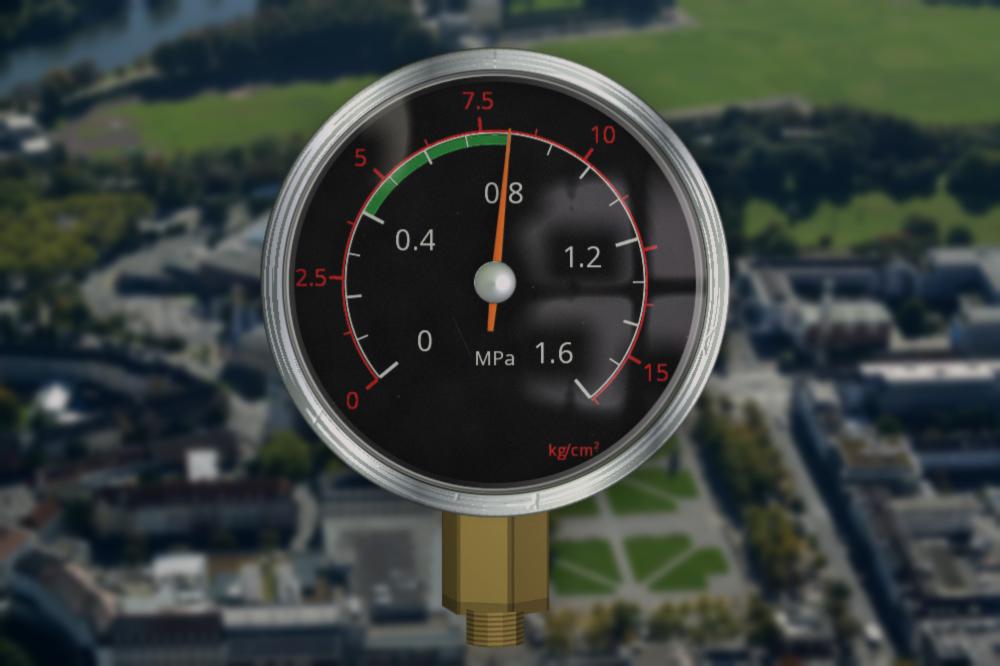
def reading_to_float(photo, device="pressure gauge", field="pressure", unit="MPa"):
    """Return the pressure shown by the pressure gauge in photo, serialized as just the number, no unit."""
0.8
